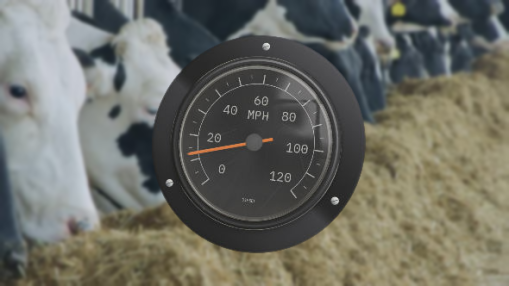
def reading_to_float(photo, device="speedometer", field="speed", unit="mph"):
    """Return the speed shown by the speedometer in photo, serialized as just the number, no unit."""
12.5
